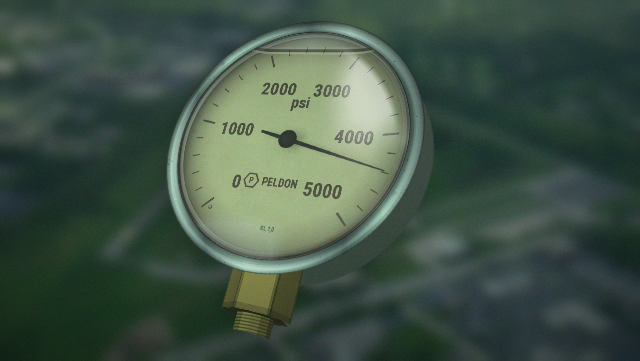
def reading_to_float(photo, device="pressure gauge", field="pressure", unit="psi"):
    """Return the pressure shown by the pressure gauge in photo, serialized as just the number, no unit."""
4400
